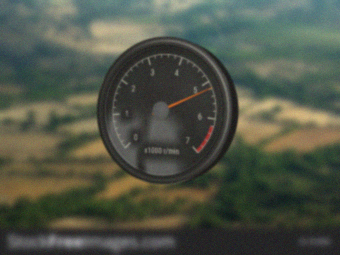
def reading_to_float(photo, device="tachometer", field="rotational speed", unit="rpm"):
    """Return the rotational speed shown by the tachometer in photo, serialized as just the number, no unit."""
5200
